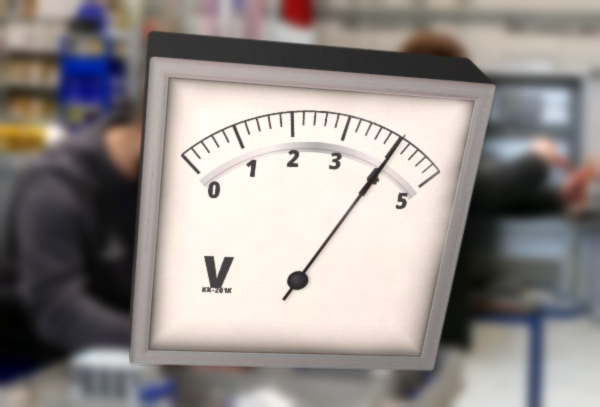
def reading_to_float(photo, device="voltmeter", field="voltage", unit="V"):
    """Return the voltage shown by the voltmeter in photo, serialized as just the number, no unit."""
4
